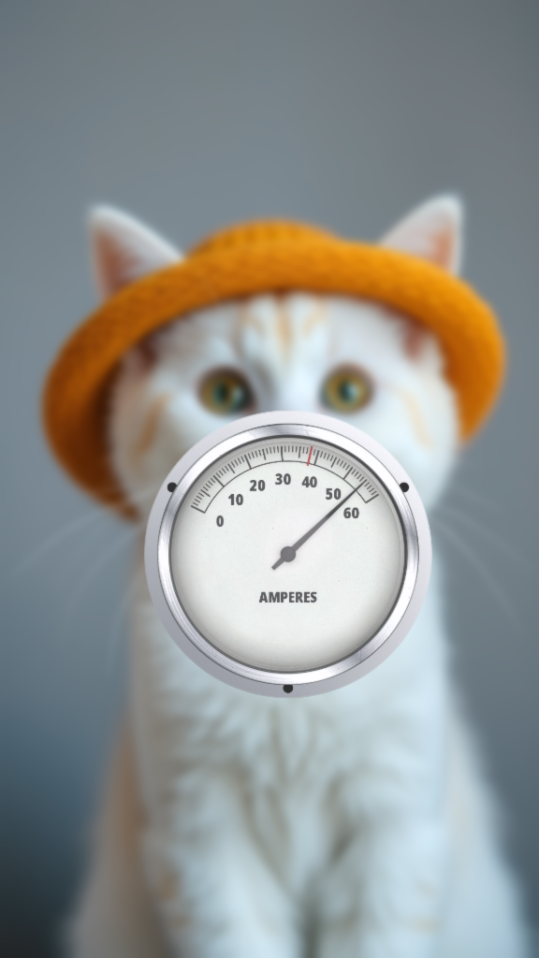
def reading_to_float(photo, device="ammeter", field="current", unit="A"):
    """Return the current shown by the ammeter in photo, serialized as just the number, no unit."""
55
